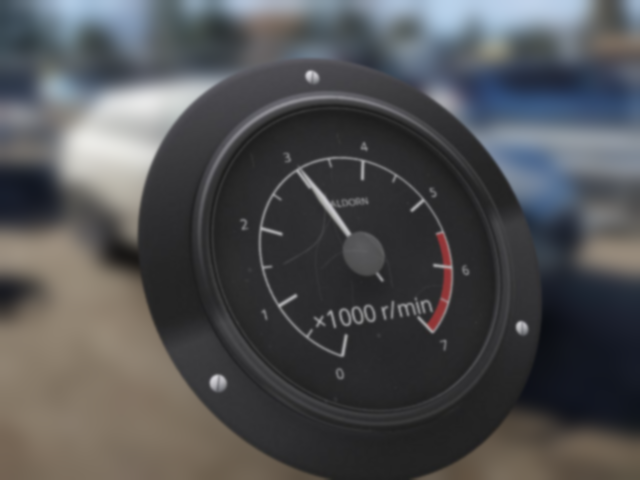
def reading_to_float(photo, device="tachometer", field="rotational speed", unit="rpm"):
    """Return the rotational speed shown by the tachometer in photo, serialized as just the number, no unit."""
3000
